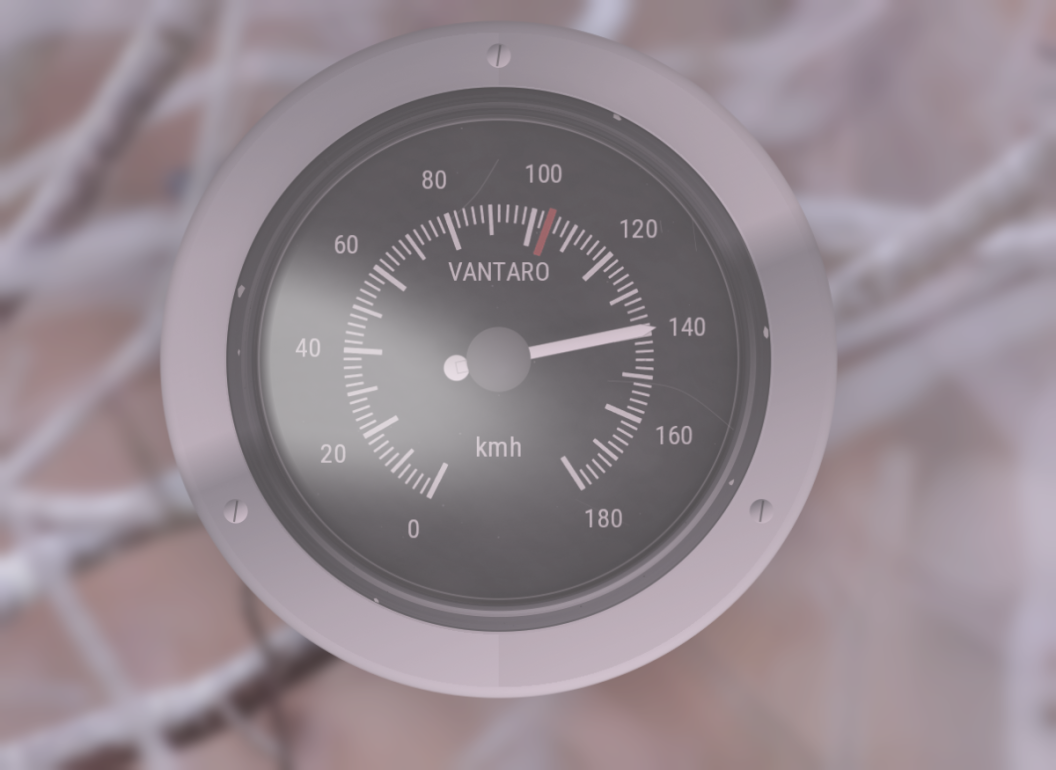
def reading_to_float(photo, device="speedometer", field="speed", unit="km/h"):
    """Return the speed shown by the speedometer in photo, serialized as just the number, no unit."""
139
